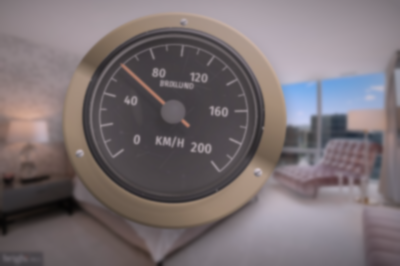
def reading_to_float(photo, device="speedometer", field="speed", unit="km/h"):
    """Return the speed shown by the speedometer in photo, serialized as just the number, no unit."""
60
